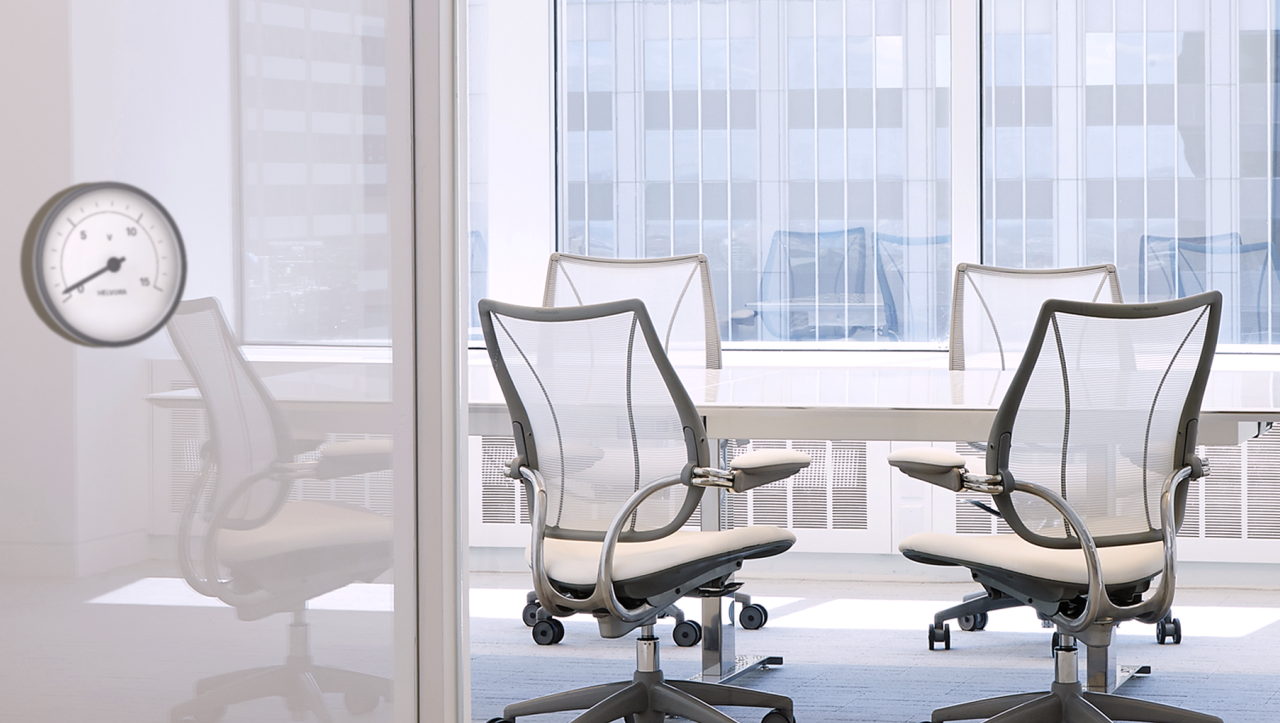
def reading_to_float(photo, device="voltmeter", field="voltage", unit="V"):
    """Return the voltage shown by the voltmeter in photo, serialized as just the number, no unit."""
0.5
